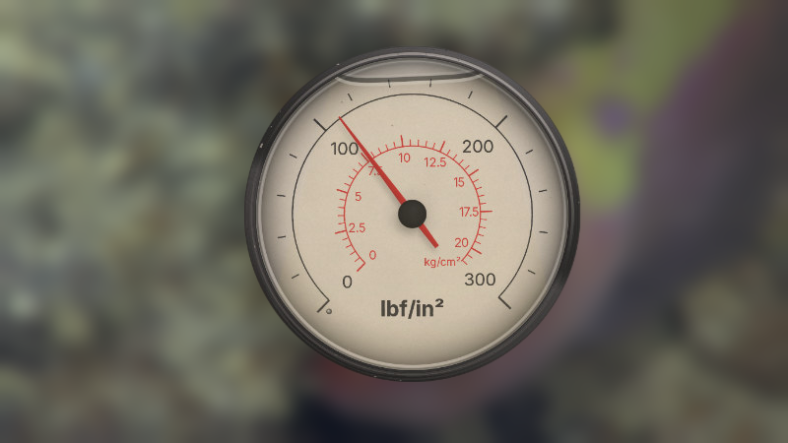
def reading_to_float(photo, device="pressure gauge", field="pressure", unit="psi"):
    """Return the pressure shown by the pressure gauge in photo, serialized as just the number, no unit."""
110
